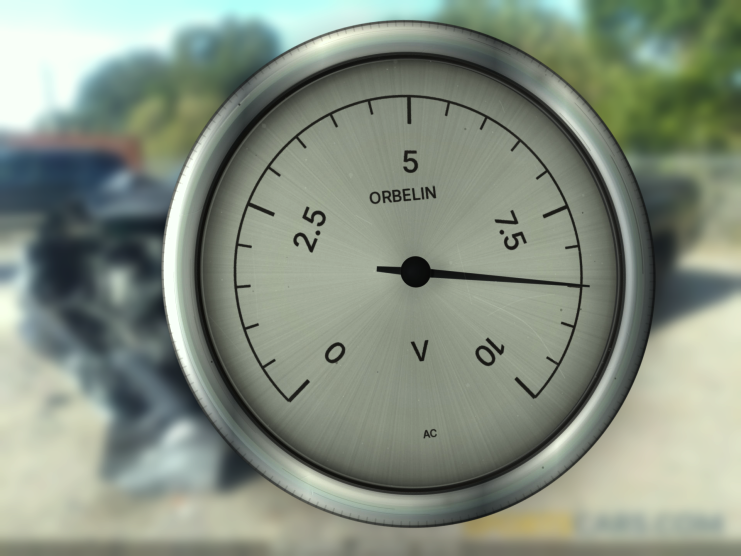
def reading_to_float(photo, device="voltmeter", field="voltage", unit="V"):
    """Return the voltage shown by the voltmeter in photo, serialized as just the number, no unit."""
8.5
